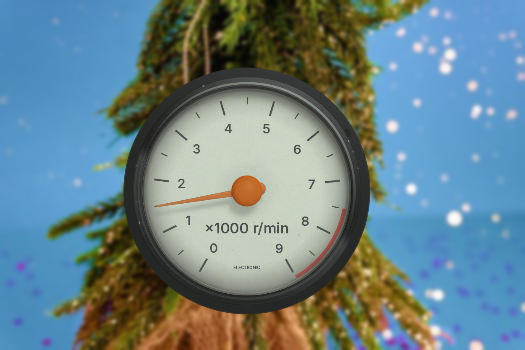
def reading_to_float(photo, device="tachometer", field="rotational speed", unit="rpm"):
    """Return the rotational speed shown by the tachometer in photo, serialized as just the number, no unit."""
1500
